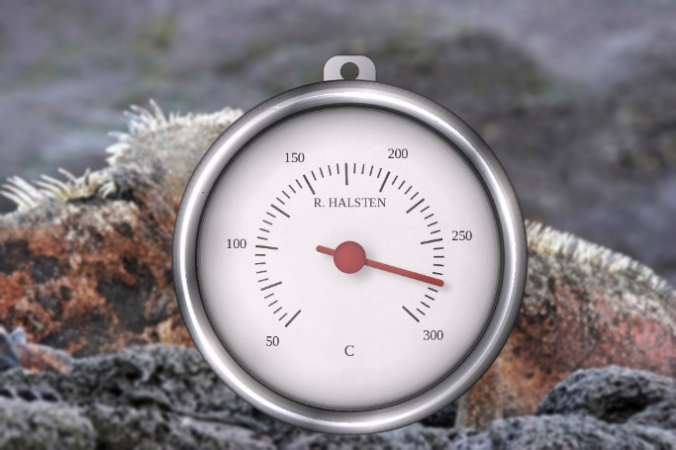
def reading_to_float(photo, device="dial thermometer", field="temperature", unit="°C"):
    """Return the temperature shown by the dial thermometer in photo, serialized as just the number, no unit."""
275
